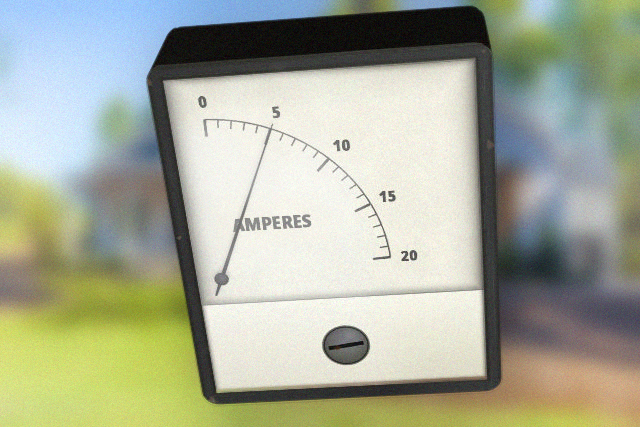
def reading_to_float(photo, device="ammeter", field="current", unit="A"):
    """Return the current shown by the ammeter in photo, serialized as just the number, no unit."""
5
